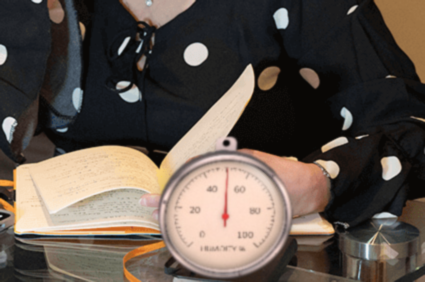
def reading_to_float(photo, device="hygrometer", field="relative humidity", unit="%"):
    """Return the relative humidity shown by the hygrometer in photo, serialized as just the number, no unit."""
50
